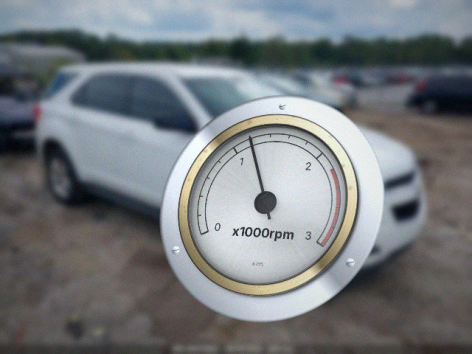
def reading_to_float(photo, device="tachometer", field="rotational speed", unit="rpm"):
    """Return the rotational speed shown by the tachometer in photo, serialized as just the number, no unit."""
1200
